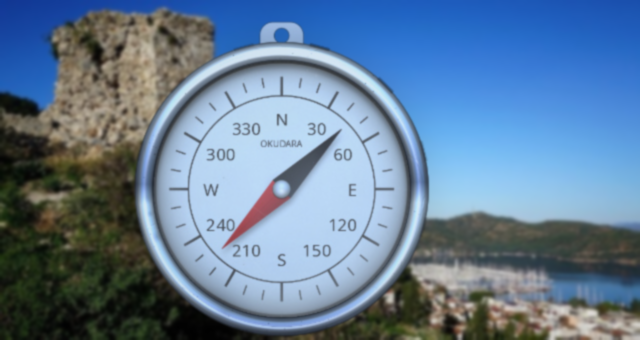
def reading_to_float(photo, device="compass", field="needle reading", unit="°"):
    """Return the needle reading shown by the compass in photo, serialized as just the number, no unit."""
225
